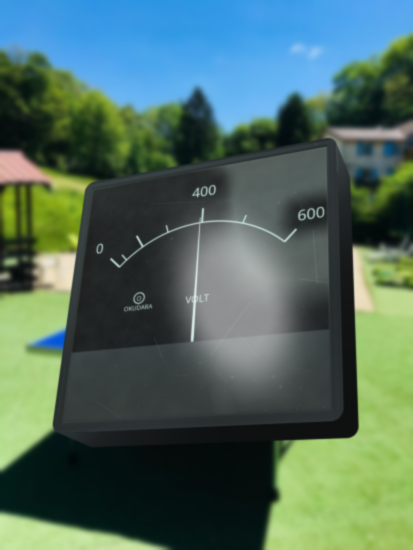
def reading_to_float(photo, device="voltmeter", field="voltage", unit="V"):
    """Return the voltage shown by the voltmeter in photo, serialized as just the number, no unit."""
400
